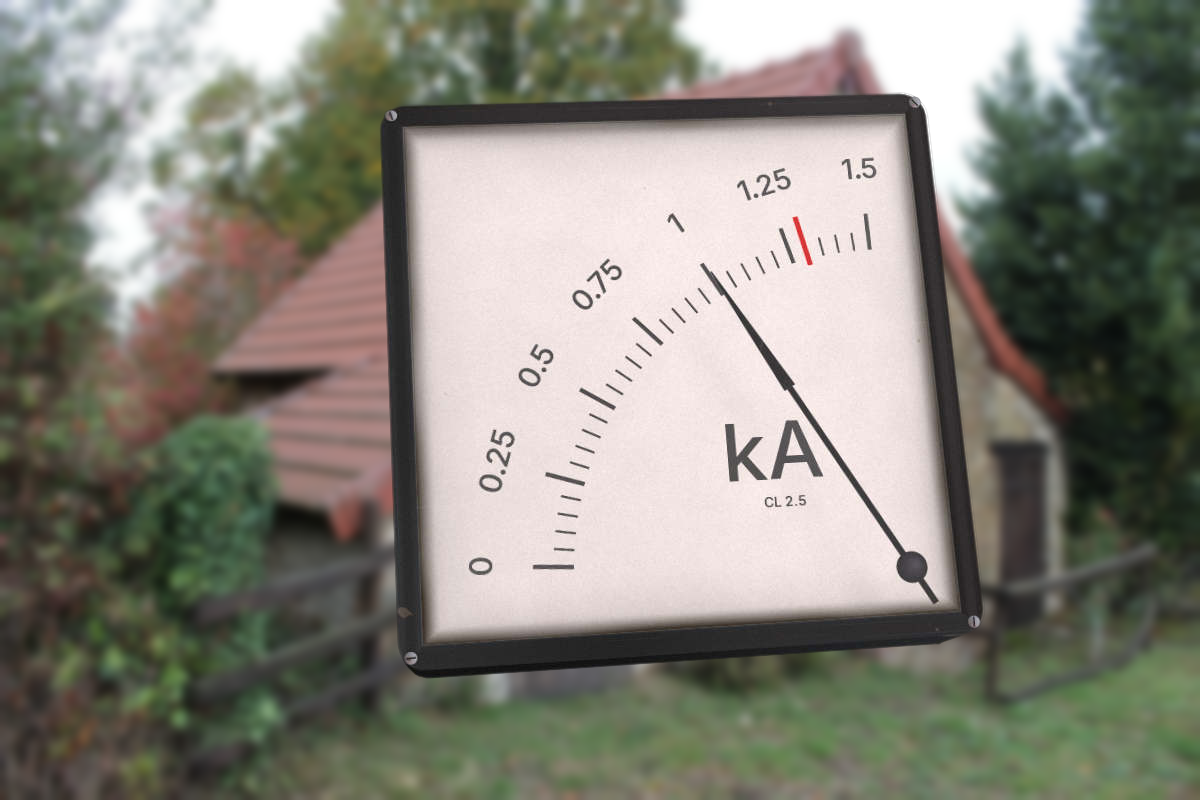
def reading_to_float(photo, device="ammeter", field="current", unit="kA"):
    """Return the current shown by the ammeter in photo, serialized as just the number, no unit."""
1
